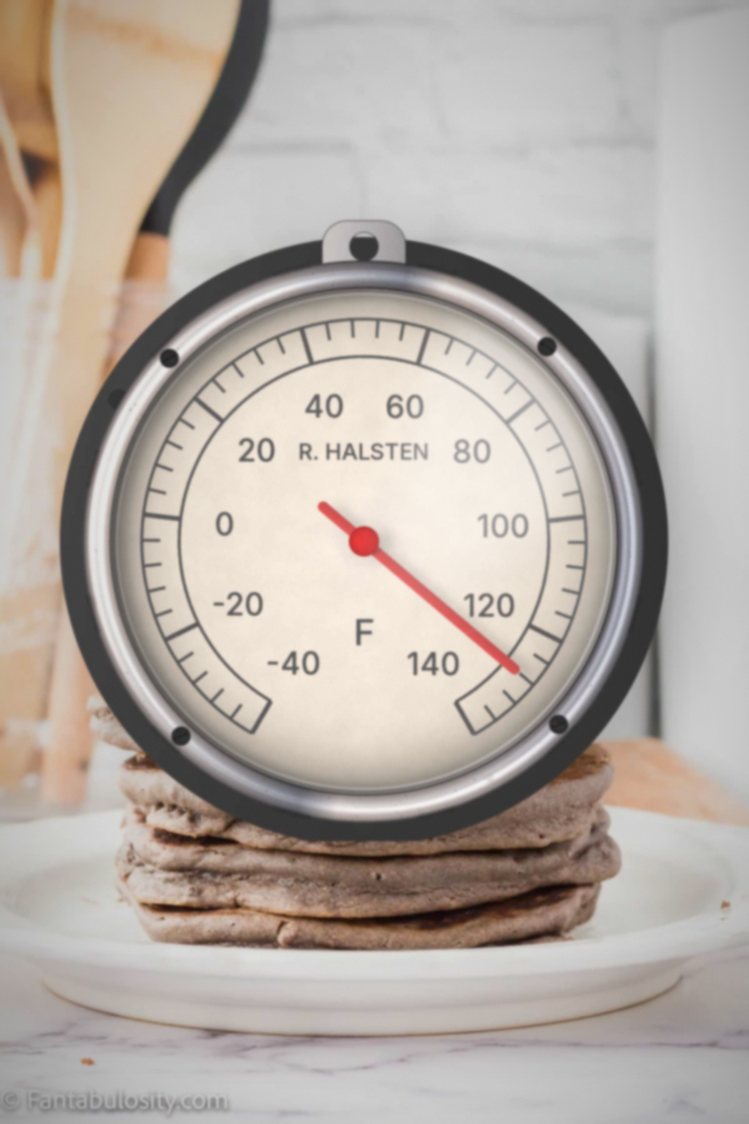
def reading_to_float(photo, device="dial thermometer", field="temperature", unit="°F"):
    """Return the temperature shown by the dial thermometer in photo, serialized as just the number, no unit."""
128
